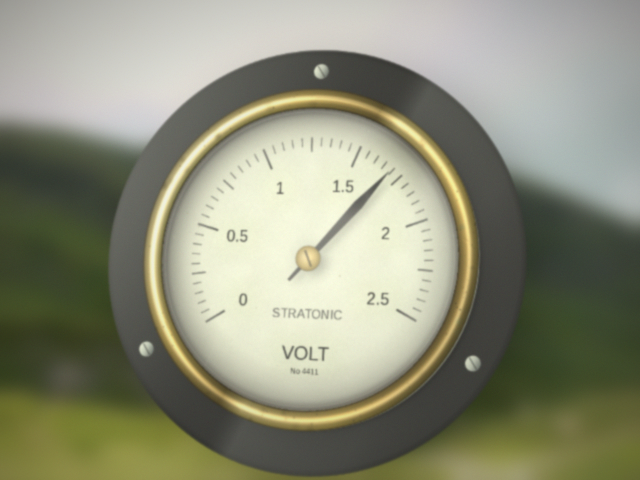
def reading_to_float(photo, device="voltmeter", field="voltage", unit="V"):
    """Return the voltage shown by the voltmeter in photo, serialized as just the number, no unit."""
1.7
